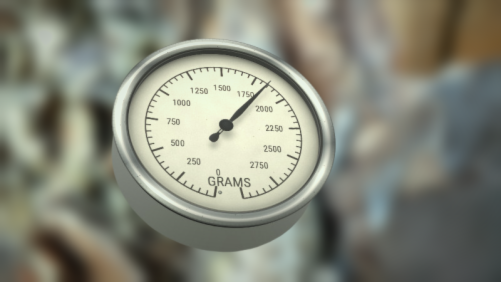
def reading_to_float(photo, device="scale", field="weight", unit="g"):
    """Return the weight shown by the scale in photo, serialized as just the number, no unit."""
1850
